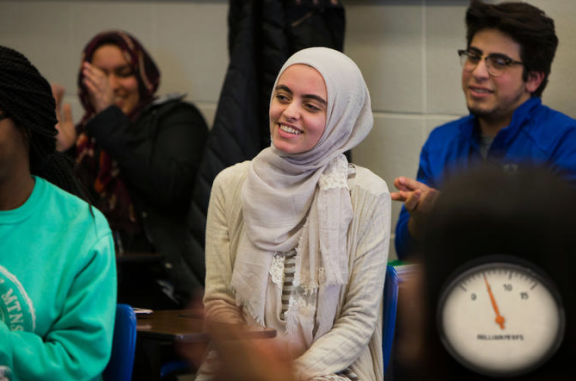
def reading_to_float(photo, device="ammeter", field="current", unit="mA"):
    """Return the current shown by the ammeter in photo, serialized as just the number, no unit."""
5
